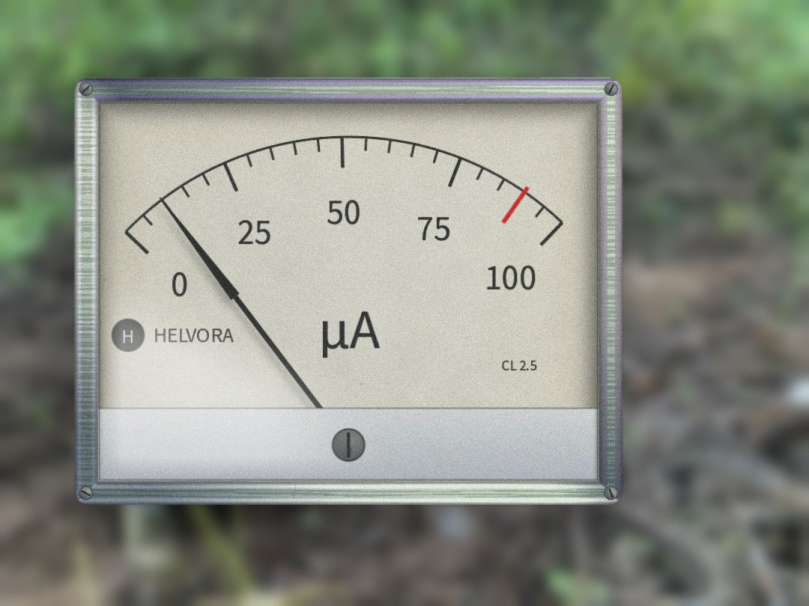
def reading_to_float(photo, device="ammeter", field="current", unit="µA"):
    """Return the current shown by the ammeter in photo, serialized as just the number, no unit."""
10
